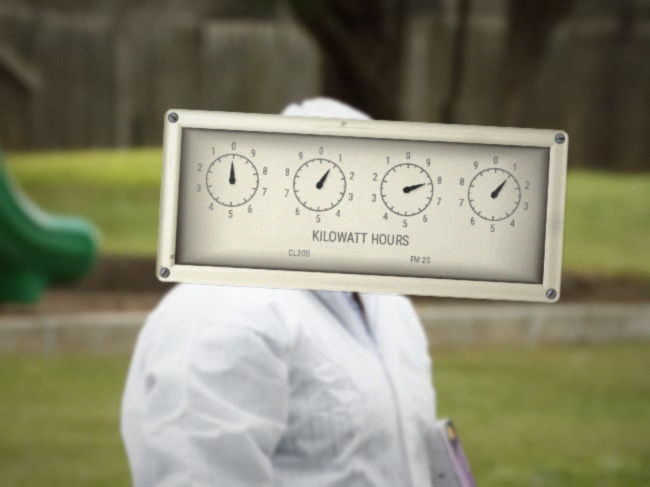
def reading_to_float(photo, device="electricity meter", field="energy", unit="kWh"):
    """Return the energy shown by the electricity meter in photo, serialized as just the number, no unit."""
81
